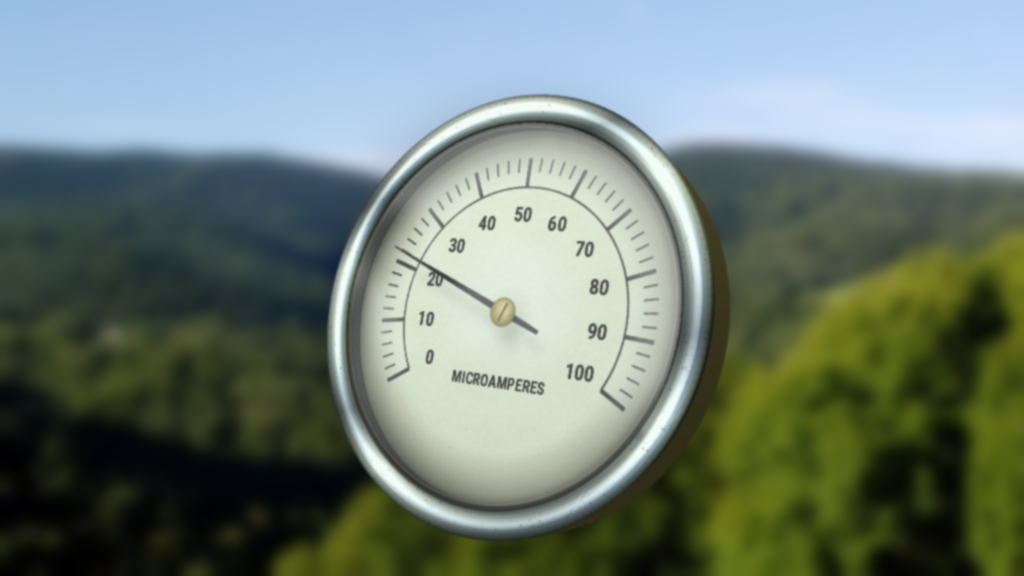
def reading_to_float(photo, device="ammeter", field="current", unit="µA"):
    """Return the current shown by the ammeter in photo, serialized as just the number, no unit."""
22
